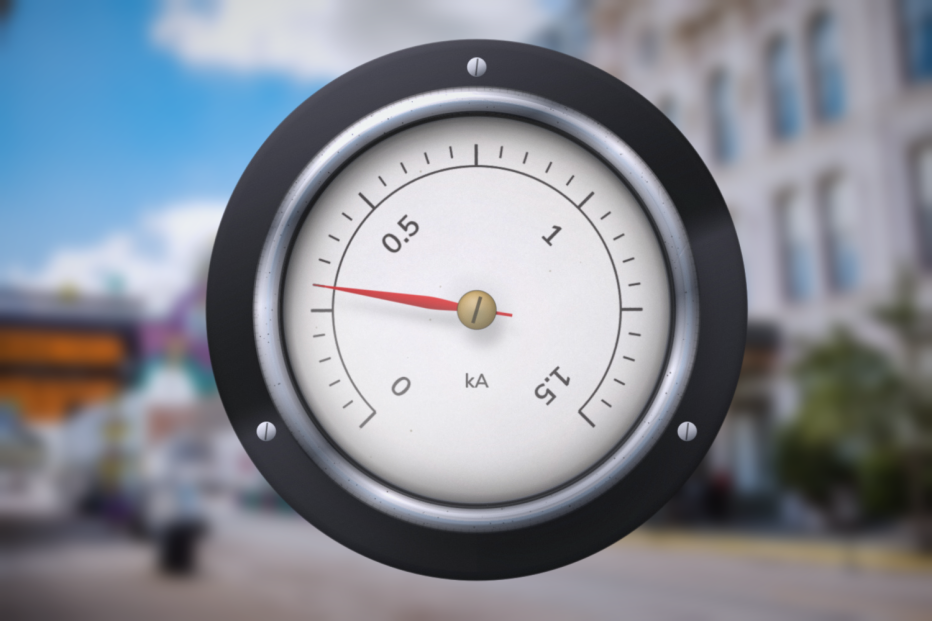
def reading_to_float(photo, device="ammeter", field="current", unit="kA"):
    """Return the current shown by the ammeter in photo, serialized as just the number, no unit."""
0.3
